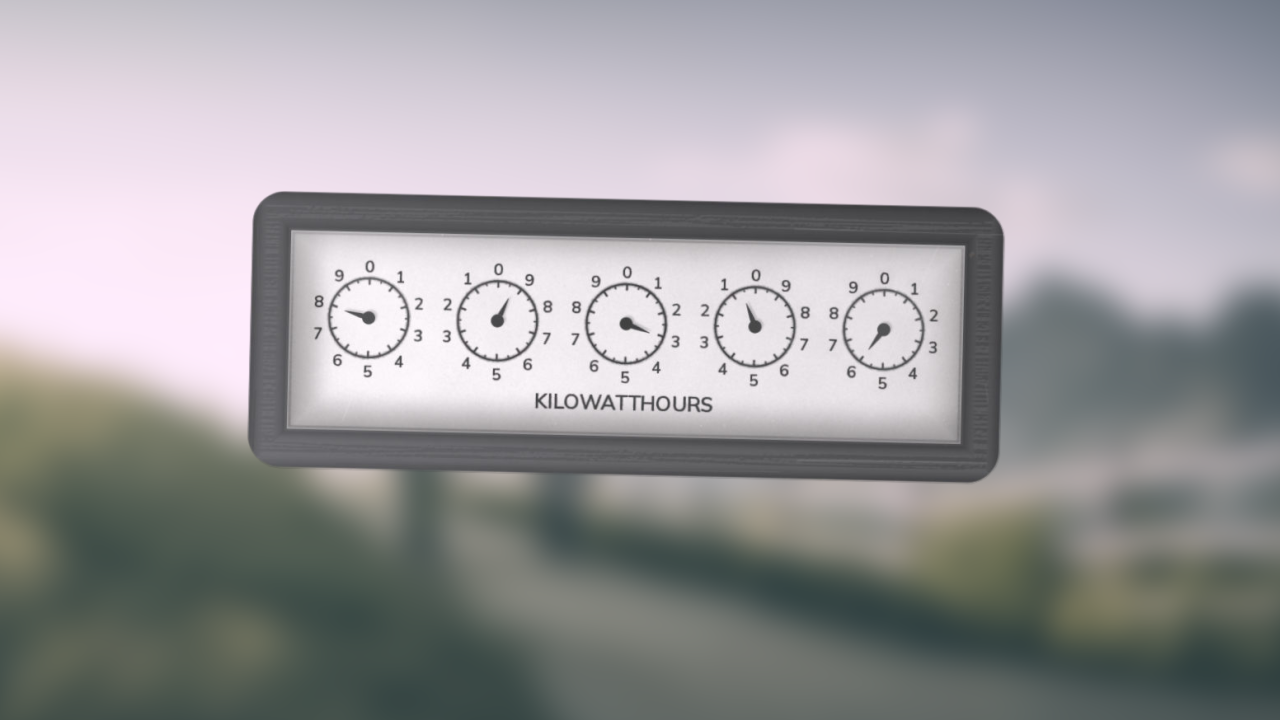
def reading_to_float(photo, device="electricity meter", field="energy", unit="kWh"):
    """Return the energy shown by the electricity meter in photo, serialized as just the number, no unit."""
79306
